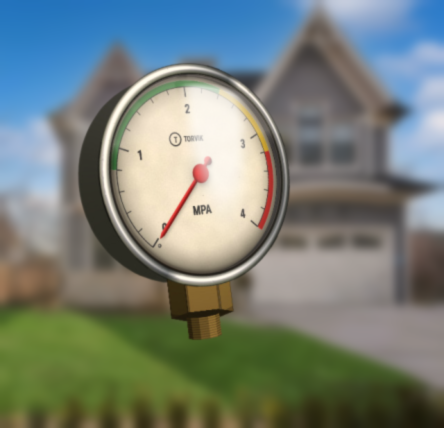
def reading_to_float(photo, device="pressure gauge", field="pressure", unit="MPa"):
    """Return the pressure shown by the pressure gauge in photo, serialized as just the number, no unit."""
0
